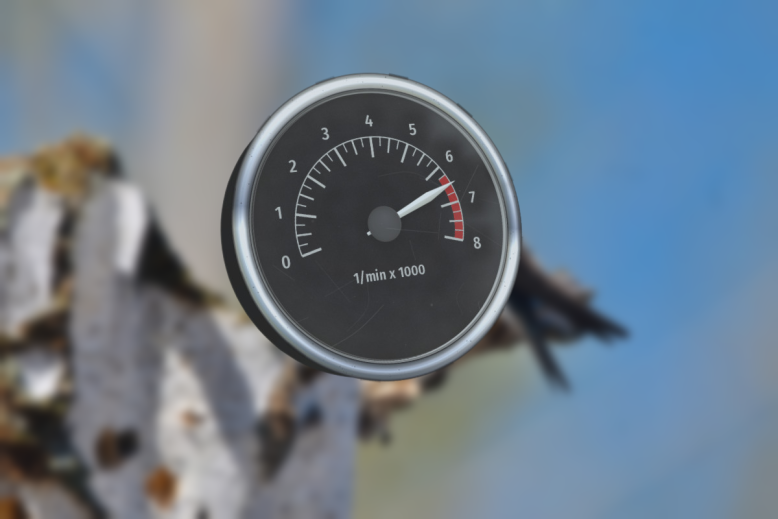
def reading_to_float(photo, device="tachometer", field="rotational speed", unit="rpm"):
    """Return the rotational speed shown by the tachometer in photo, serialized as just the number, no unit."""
6500
